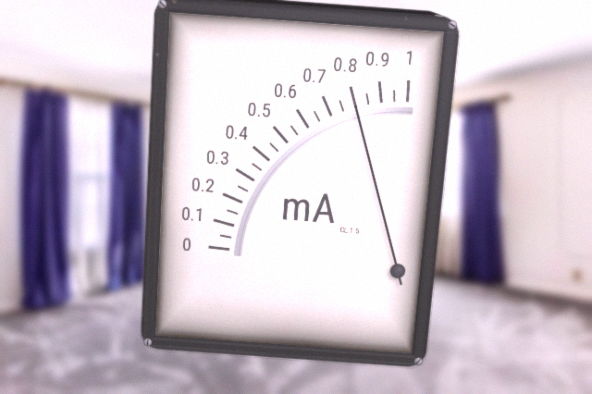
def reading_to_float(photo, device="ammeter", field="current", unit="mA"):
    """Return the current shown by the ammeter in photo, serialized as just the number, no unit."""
0.8
